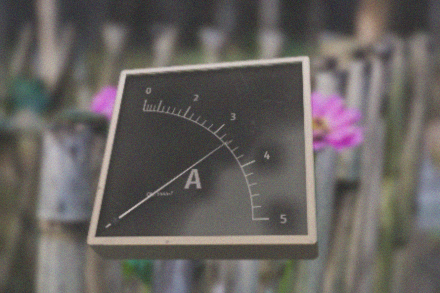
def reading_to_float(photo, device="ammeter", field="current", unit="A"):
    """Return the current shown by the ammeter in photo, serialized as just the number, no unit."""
3.4
